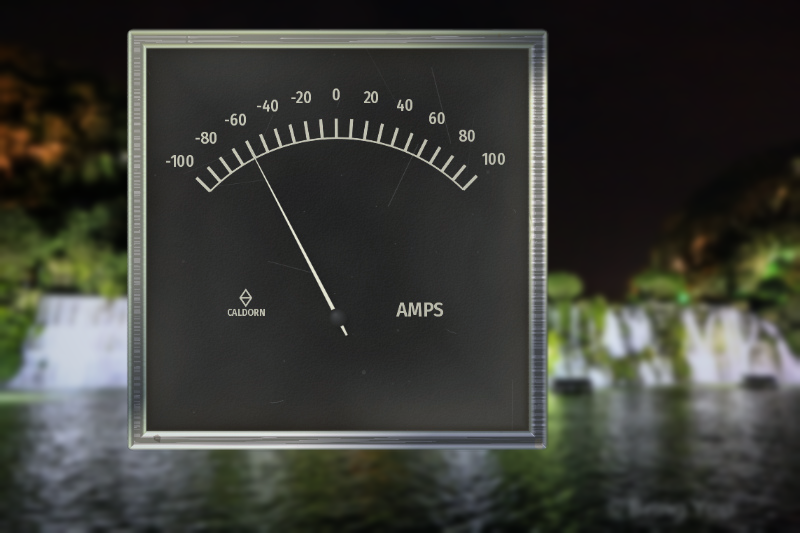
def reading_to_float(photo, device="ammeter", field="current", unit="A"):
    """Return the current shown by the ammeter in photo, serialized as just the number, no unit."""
-60
